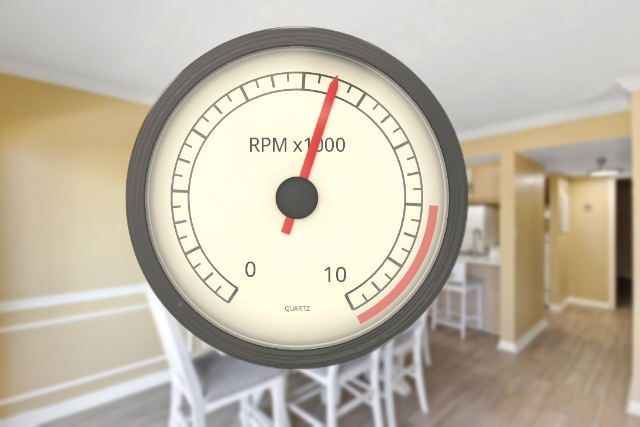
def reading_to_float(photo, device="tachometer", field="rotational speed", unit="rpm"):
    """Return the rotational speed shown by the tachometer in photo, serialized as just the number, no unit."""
5500
